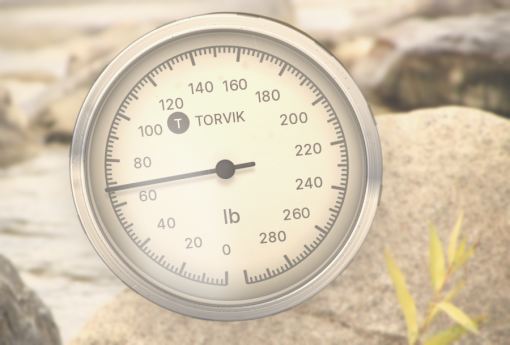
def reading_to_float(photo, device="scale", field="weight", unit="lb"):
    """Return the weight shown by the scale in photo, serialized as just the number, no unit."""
68
